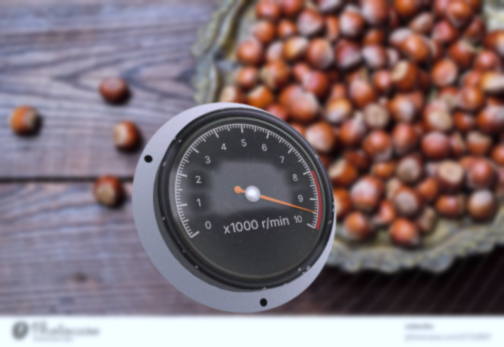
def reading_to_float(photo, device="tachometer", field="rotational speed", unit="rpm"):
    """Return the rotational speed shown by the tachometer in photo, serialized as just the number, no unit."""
9500
